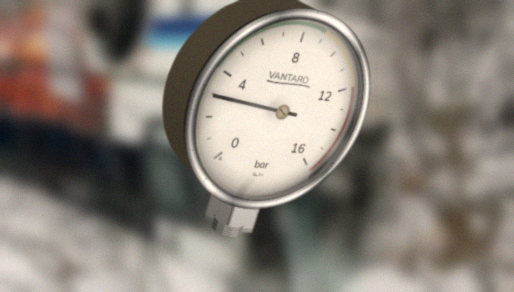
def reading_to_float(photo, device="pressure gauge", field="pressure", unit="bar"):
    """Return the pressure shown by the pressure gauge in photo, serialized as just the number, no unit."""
3
